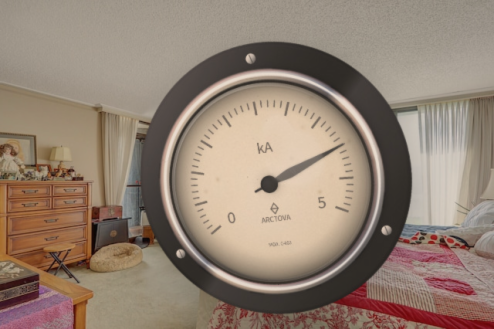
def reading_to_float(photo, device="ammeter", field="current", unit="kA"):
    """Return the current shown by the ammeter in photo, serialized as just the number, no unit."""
4
